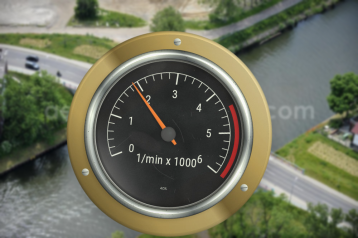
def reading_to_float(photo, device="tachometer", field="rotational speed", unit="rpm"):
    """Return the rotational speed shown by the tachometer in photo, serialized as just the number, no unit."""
1900
